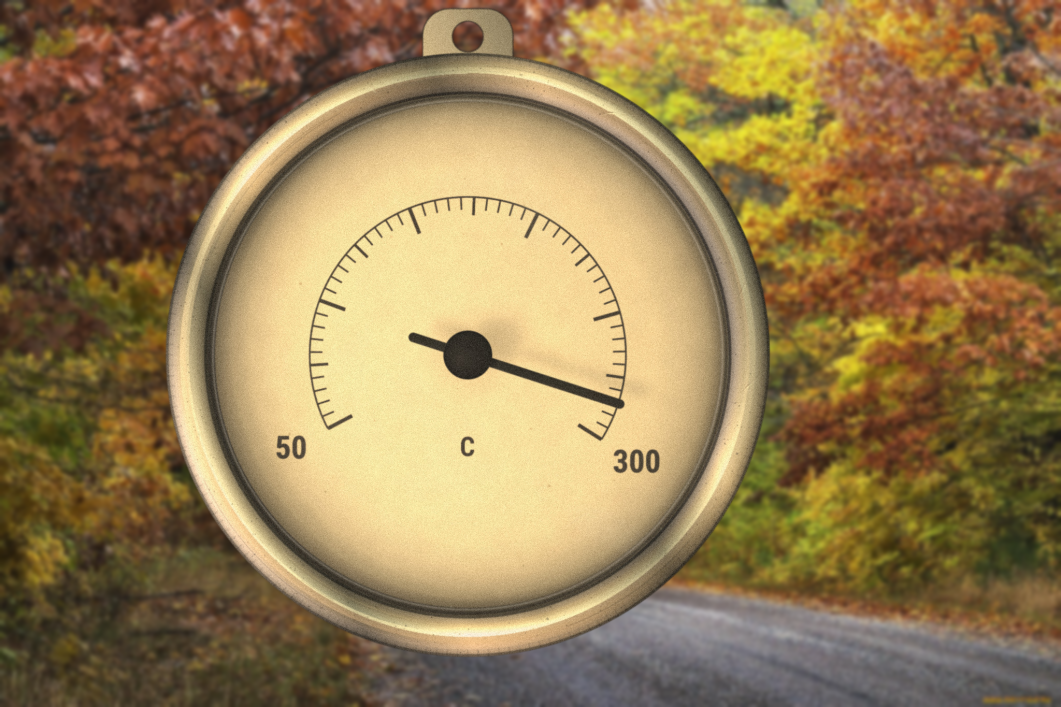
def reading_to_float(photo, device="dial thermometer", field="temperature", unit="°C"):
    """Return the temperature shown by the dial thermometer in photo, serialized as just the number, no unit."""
285
